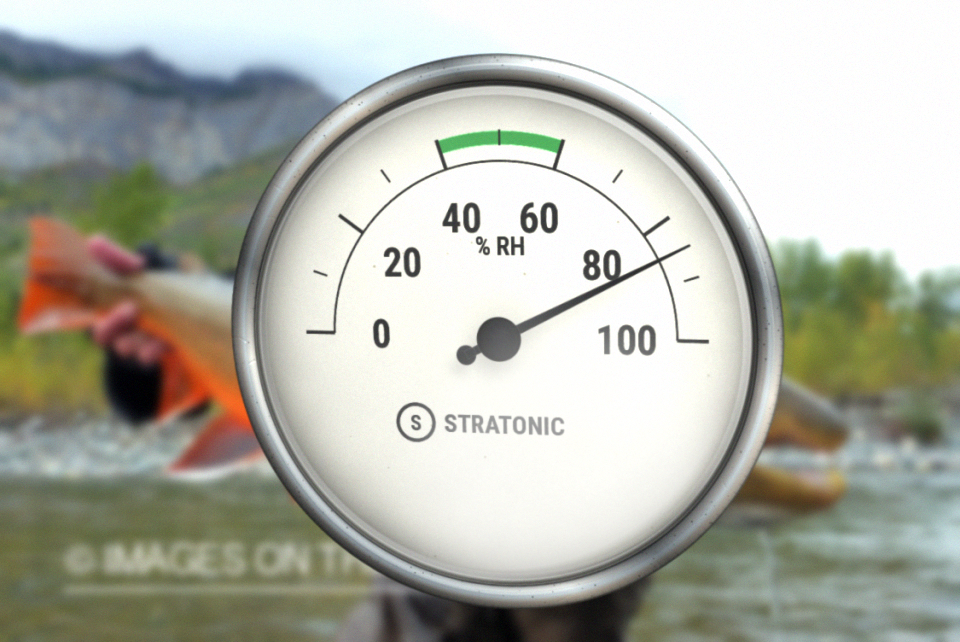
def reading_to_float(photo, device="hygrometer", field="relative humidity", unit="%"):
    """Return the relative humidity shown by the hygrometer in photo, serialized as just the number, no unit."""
85
